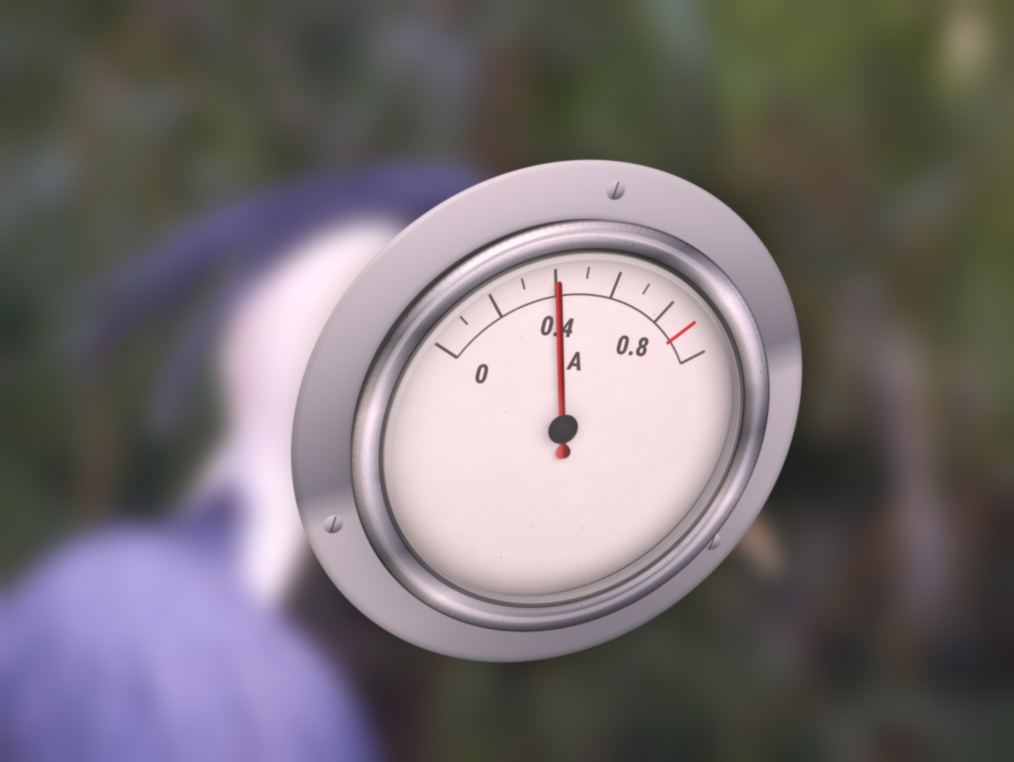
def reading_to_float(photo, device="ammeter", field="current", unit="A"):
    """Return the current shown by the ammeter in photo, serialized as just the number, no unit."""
0.4
